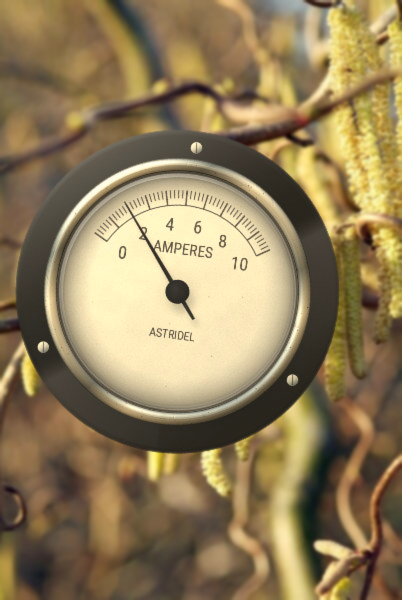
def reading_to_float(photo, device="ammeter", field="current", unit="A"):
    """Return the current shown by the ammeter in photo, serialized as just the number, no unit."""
2
